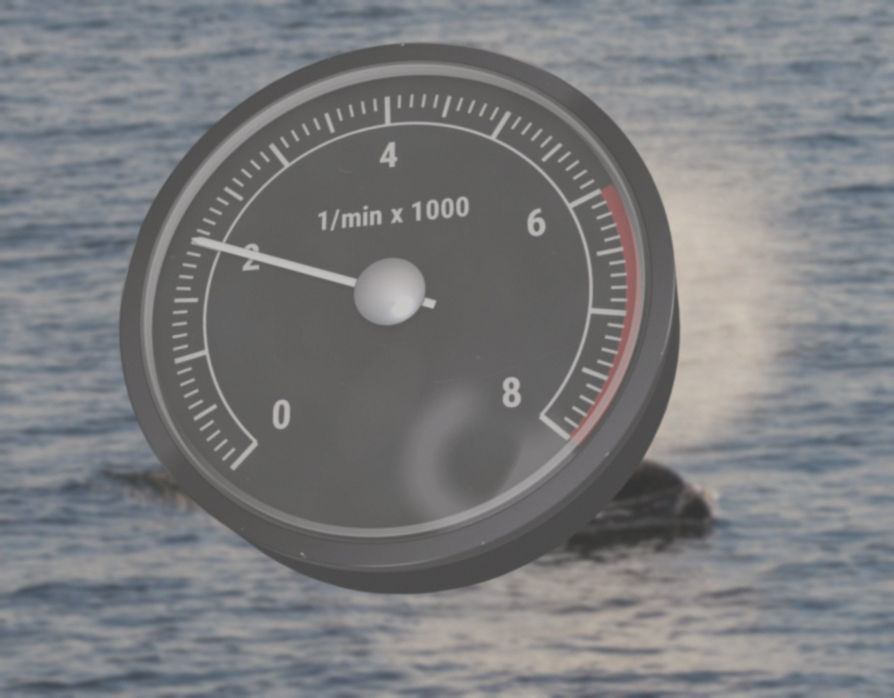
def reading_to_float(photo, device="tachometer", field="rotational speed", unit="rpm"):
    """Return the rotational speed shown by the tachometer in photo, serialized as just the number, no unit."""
2000
